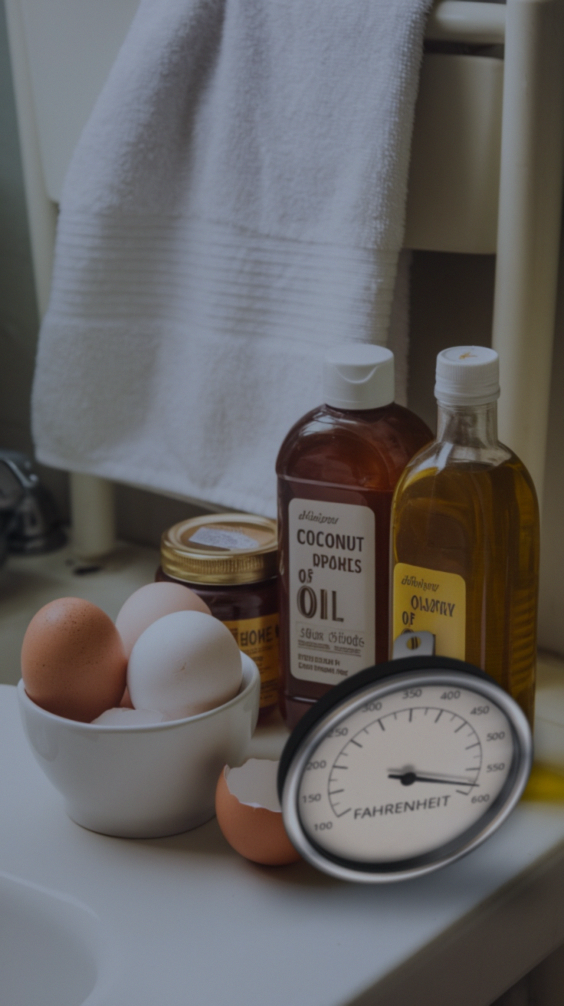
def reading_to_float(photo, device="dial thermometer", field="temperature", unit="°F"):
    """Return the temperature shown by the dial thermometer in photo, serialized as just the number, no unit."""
575
